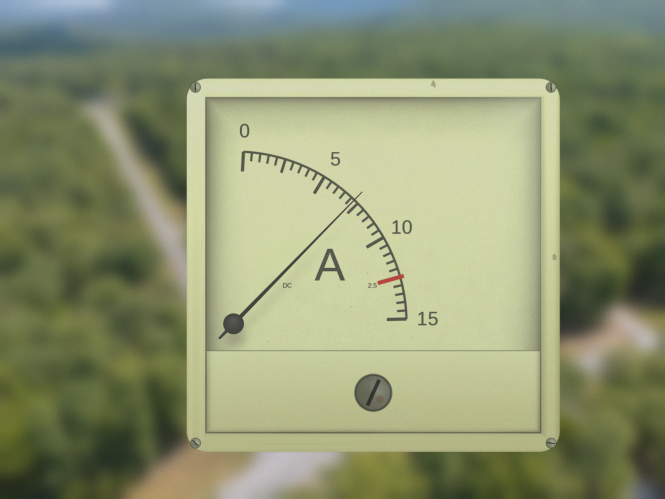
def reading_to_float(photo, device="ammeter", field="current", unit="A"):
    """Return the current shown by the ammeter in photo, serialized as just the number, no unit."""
7.25
